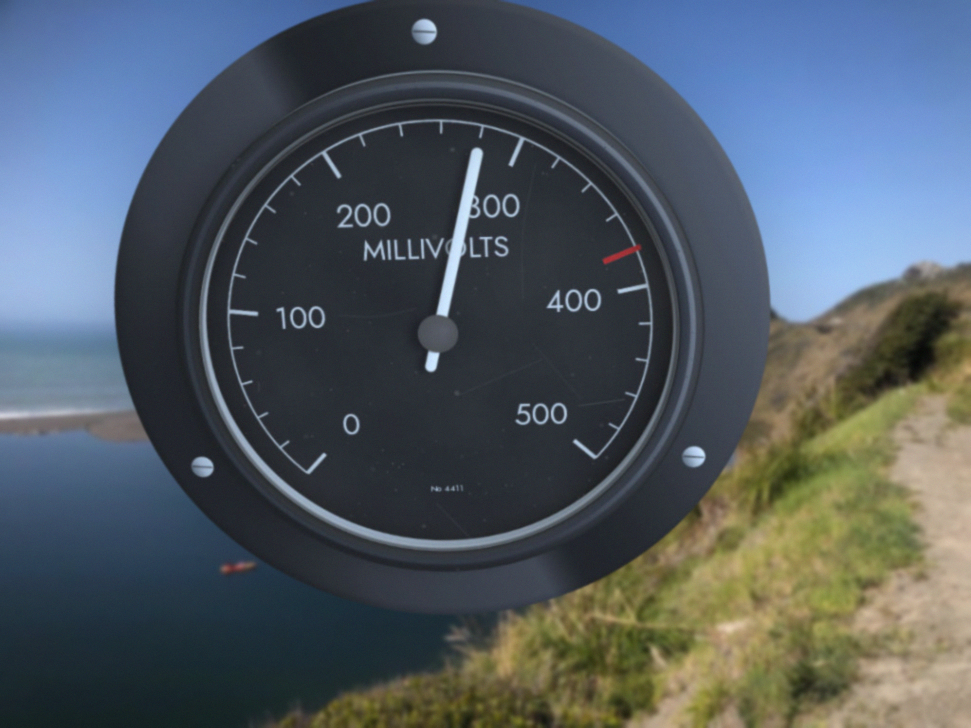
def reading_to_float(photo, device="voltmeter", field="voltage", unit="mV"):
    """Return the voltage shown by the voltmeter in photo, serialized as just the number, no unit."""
280
